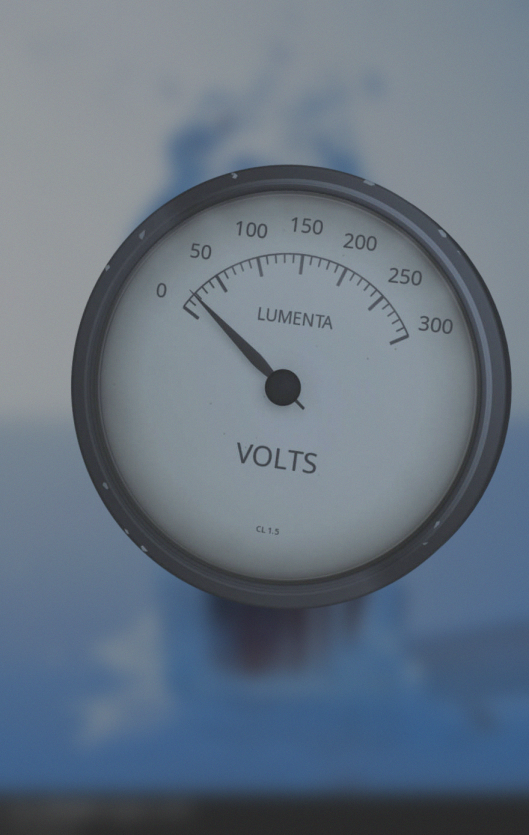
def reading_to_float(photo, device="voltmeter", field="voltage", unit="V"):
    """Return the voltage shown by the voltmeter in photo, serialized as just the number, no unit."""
20
